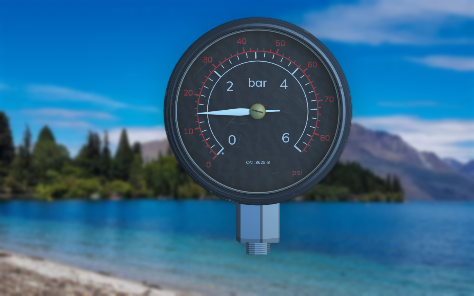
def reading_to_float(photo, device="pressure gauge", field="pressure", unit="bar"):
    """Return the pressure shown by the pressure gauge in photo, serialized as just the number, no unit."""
1
